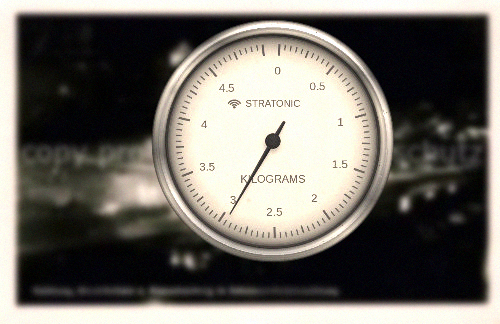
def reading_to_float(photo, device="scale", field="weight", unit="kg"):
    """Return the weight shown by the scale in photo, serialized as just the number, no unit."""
2.95
